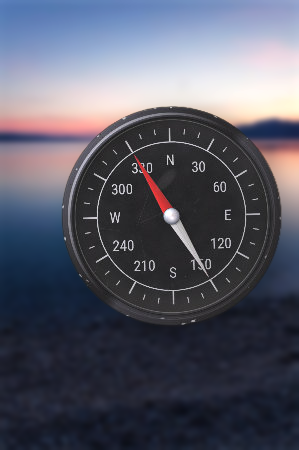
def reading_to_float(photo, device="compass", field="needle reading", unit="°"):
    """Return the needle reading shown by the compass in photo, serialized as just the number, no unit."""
330
